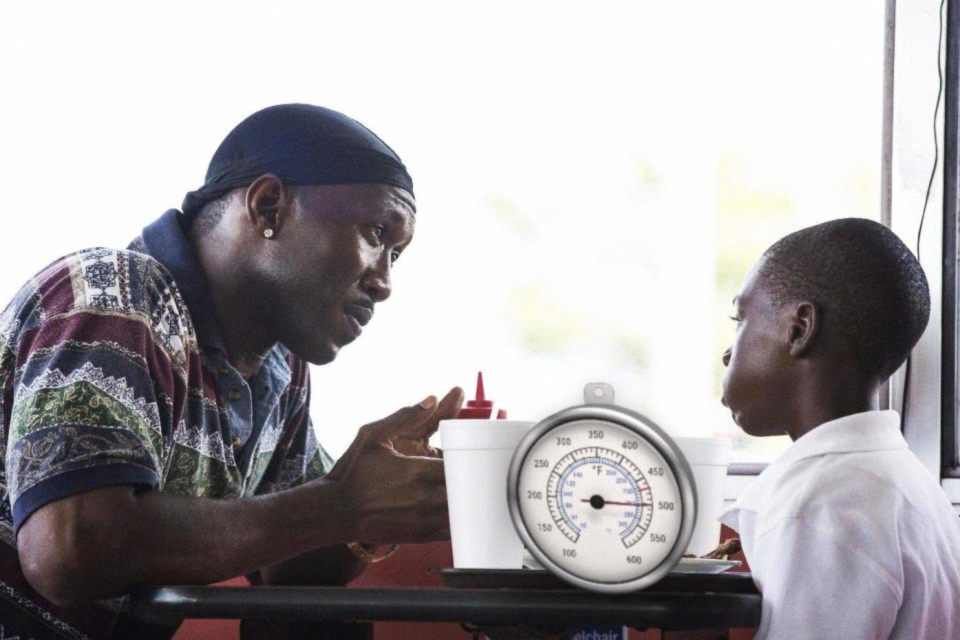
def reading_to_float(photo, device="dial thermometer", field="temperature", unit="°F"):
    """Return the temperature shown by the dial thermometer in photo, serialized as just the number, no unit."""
500
